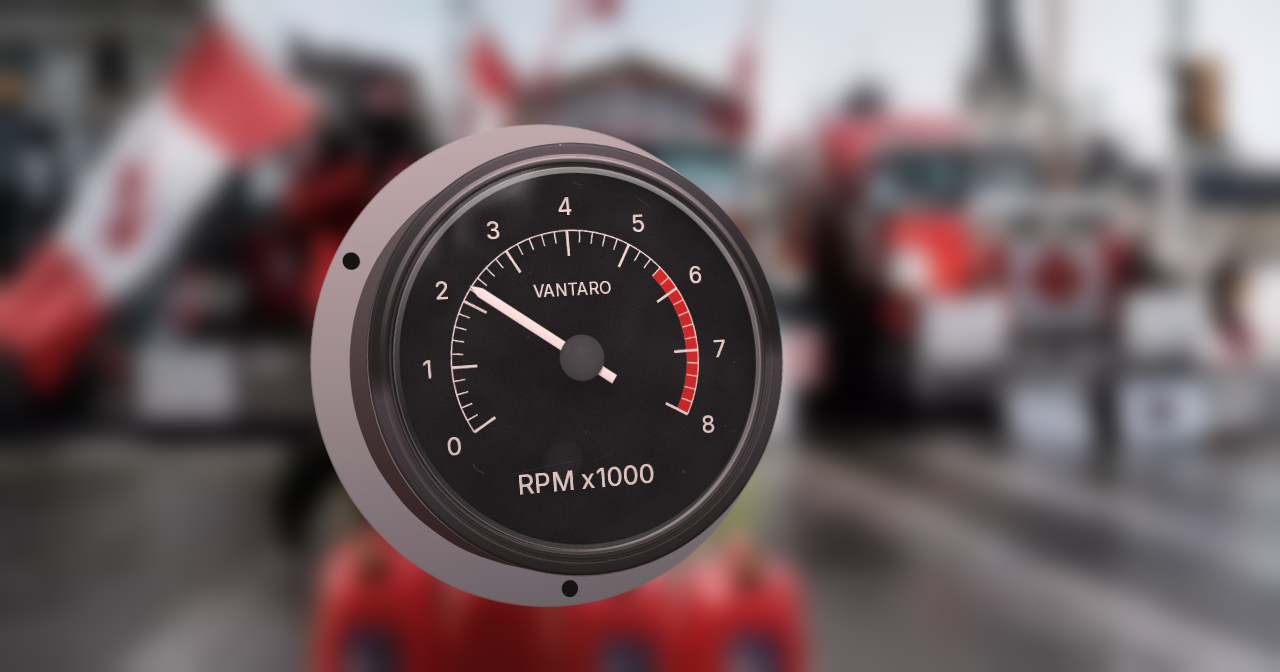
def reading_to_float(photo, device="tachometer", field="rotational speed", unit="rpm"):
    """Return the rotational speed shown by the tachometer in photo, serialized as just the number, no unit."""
2200
